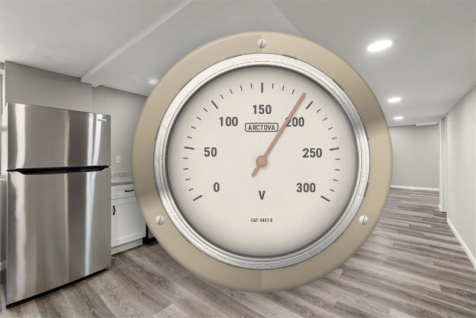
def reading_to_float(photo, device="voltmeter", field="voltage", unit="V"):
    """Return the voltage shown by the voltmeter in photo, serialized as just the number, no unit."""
190
